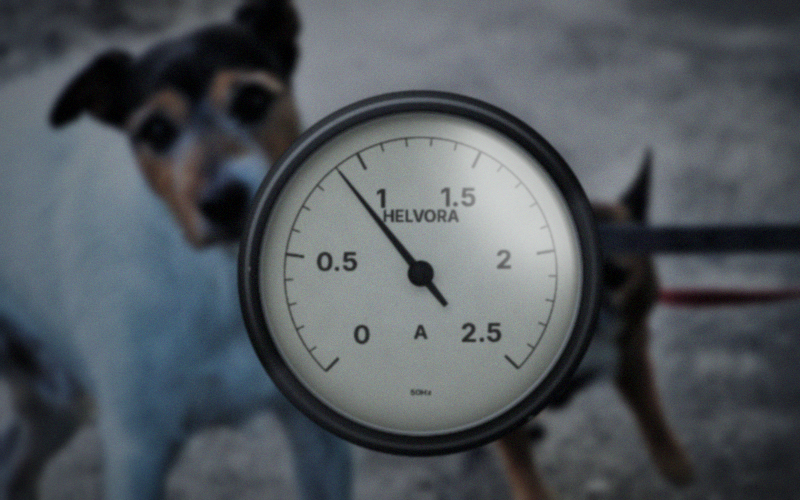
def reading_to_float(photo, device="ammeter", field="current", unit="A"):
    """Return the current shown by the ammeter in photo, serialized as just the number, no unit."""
0.9
